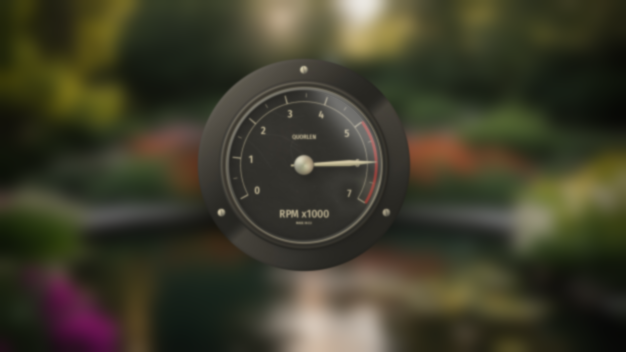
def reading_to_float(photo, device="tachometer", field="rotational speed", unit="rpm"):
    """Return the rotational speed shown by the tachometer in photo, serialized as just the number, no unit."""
6000
